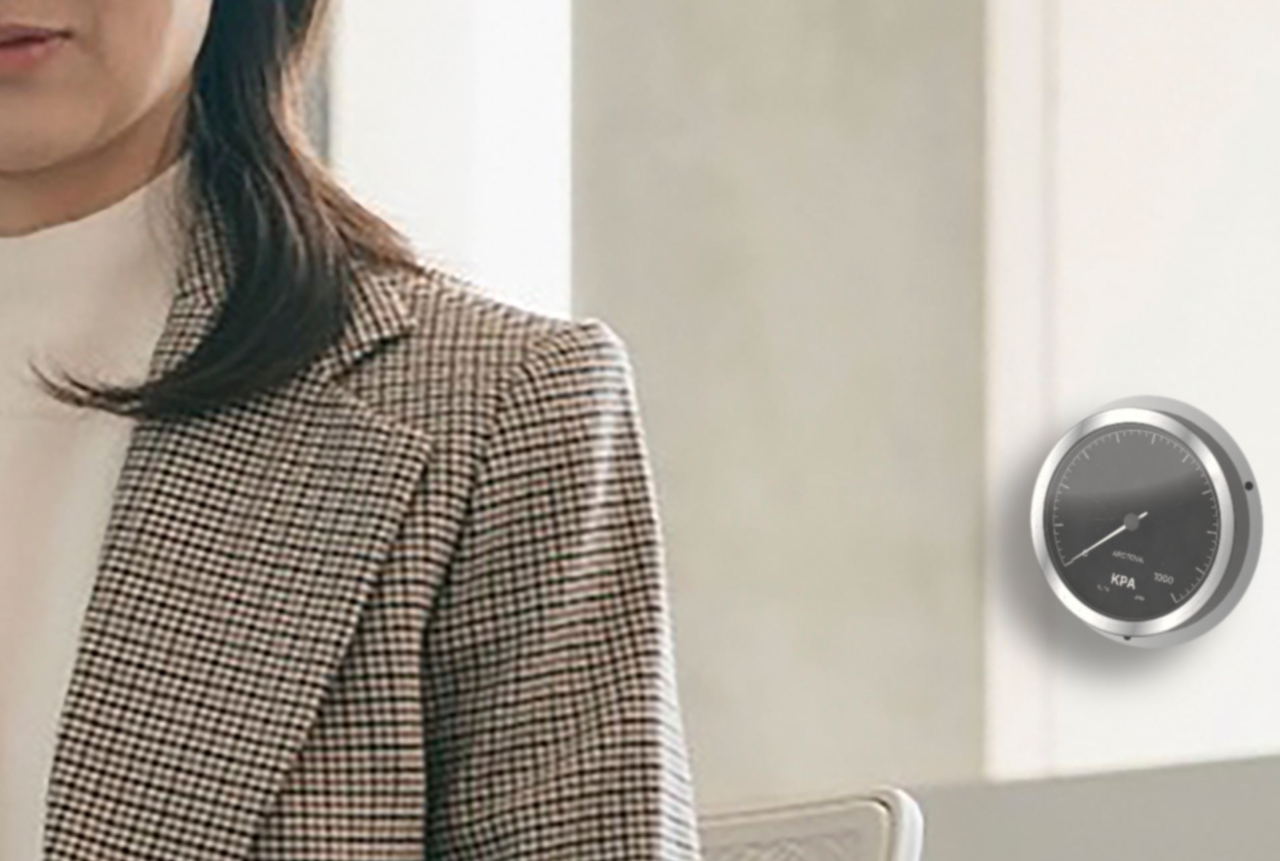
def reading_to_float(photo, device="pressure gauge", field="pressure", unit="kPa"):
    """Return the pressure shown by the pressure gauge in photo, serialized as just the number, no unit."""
0
